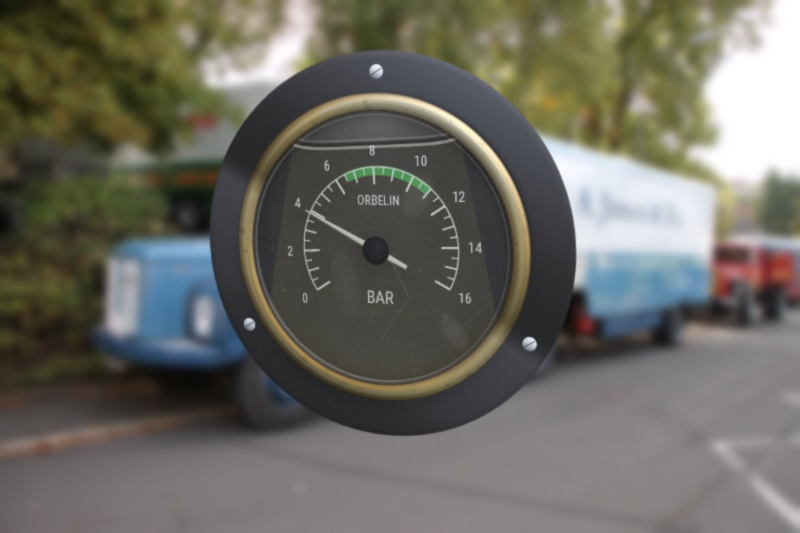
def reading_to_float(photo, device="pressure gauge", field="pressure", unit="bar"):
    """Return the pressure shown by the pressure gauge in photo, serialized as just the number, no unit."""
4
